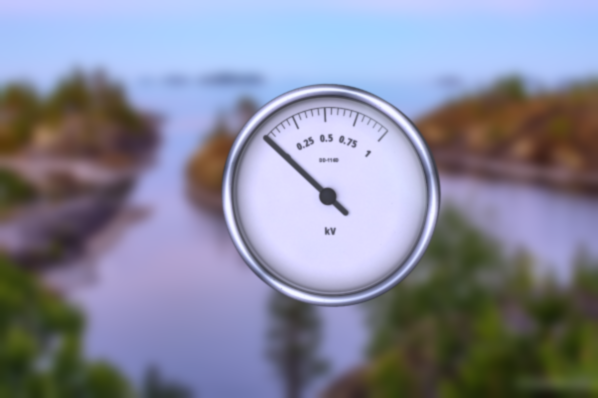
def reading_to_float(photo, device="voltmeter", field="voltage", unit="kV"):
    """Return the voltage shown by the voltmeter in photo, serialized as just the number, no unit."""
0
